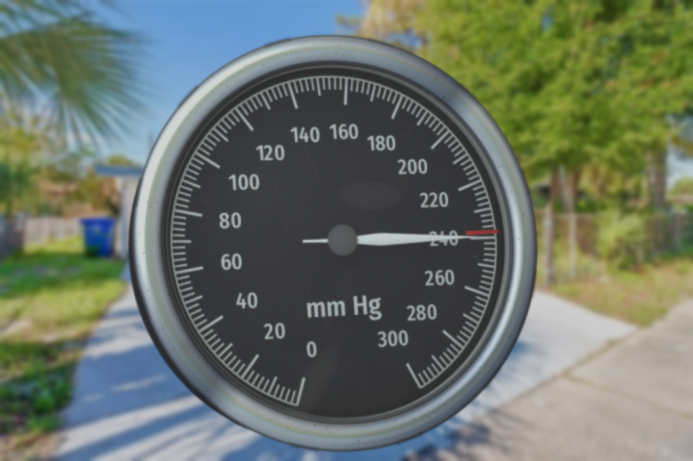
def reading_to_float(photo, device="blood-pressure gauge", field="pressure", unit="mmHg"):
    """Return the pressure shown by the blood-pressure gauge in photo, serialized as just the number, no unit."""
240
